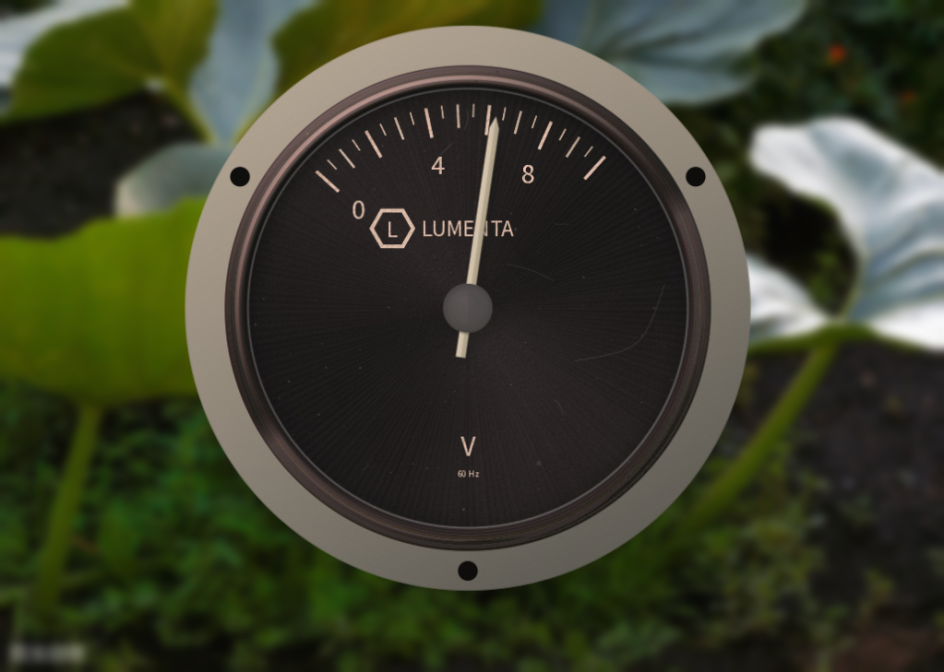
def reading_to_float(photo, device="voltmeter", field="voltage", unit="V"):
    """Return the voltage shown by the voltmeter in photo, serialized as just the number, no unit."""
6.25
